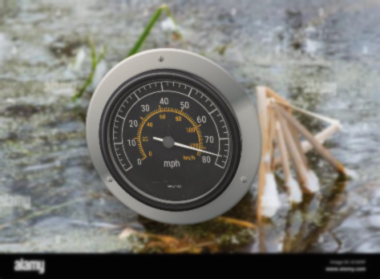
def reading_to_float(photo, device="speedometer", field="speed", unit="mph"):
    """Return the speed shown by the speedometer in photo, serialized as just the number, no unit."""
76
